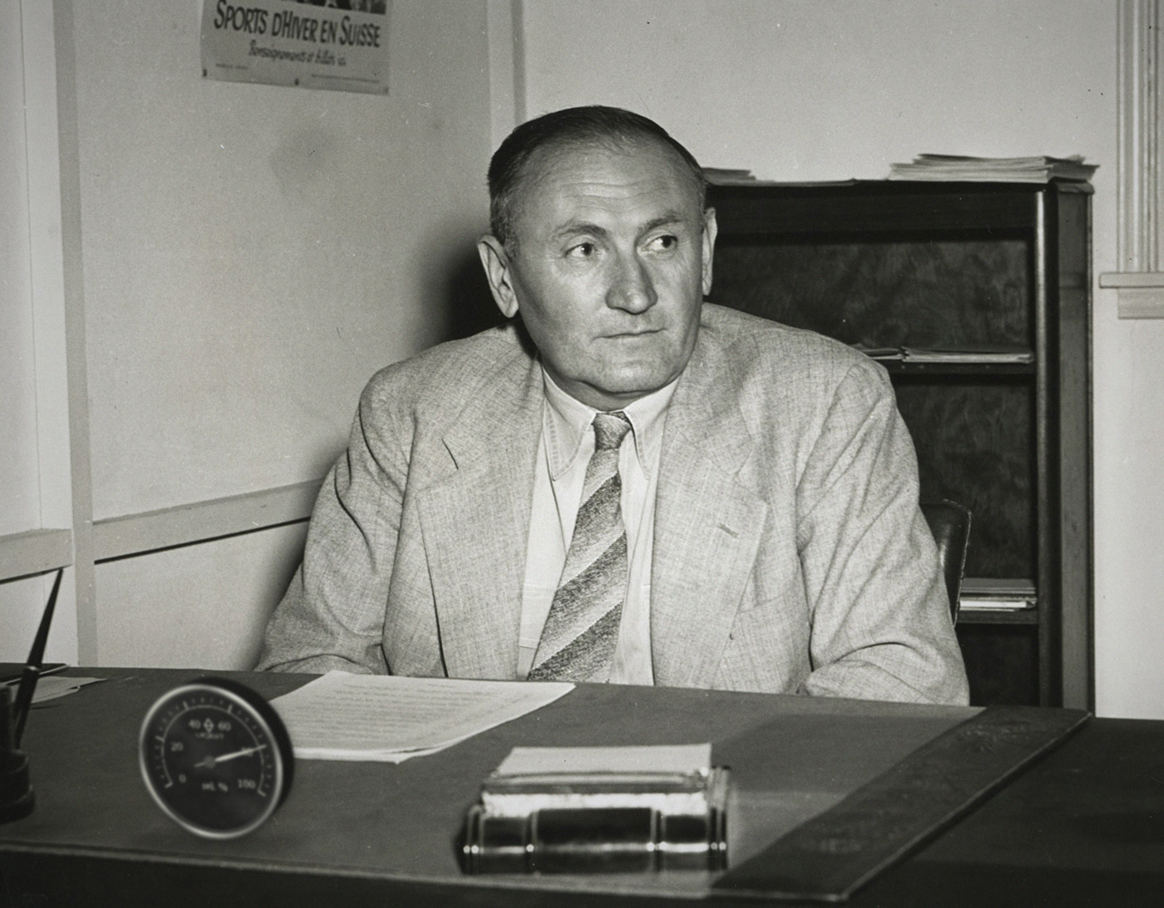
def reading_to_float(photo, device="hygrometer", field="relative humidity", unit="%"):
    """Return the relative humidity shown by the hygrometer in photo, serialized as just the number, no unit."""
80
